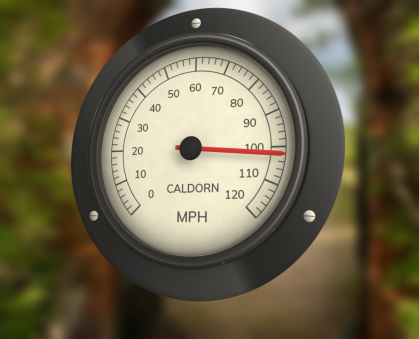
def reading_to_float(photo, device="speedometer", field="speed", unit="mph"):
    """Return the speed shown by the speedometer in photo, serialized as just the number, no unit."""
102
